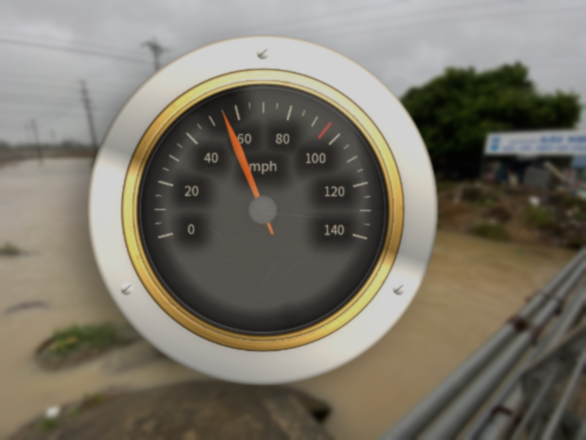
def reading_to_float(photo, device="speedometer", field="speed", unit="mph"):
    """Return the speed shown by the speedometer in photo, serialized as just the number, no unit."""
55
